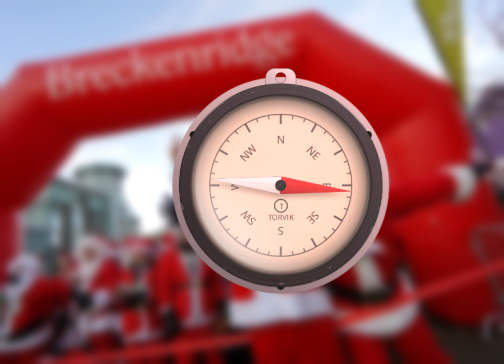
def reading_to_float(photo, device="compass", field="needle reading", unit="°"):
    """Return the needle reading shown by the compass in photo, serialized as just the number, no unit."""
95
